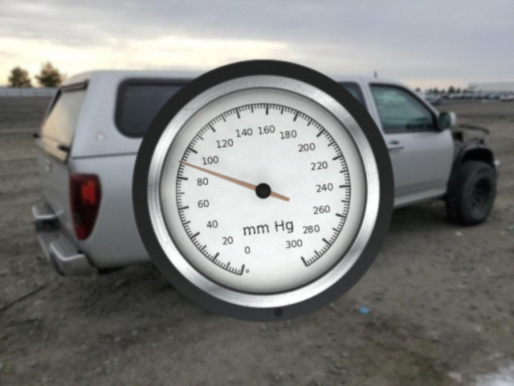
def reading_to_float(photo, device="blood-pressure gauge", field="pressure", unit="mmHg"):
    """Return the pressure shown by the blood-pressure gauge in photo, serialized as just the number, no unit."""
90
